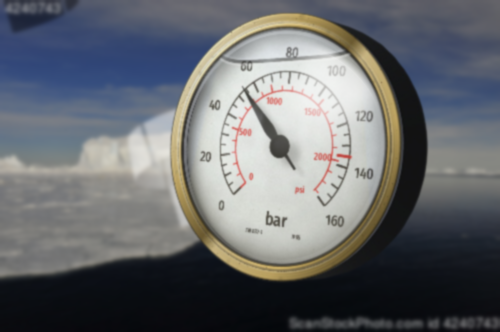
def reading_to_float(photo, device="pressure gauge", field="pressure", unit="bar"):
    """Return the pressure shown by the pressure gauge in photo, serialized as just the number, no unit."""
55
